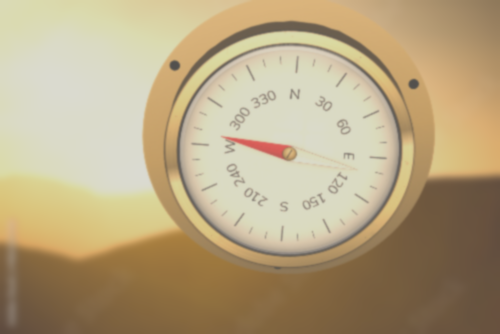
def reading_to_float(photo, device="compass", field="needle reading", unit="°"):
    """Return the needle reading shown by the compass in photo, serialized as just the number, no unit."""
280
